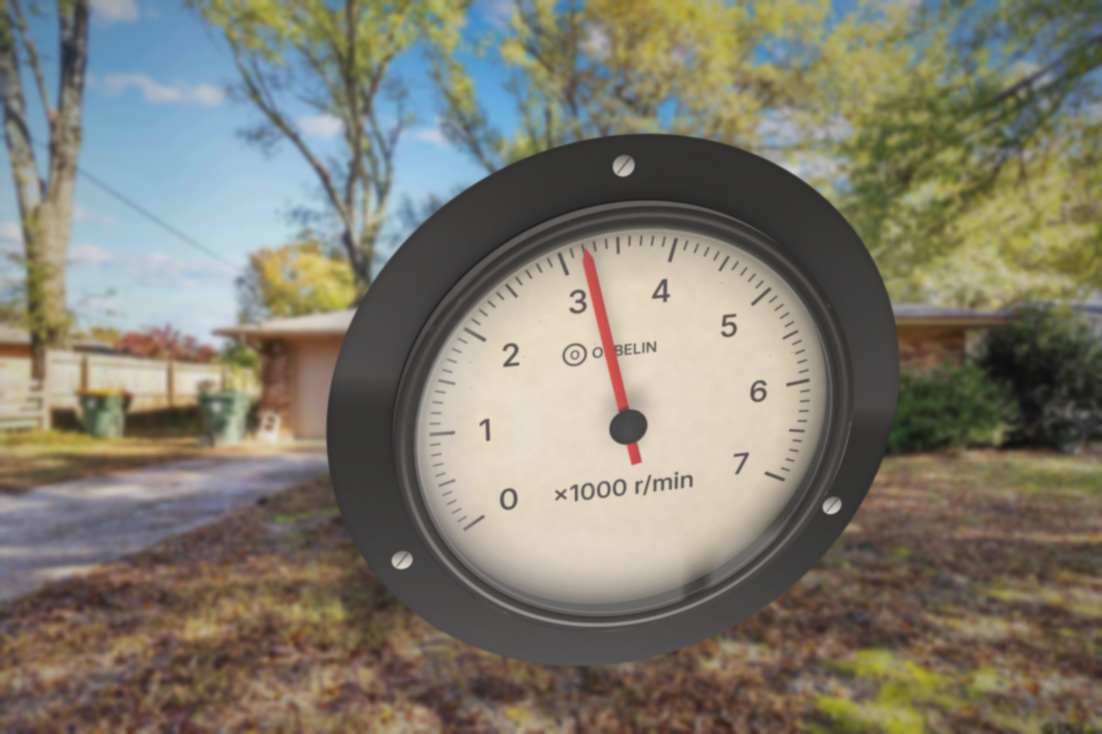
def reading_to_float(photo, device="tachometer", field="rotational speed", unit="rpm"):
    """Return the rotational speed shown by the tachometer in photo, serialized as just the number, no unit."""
3200
